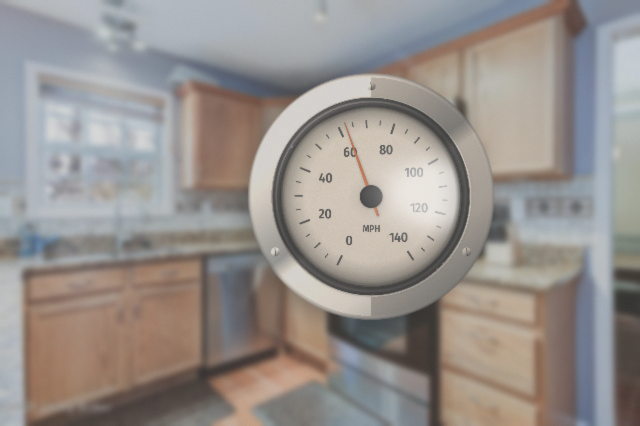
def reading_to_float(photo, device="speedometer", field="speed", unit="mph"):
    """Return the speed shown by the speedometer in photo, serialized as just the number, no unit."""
62.5
